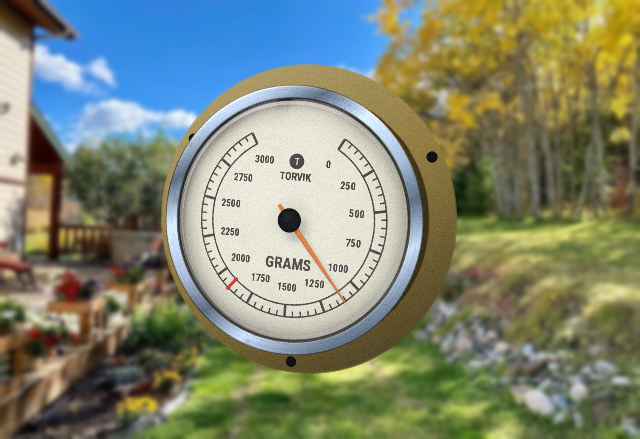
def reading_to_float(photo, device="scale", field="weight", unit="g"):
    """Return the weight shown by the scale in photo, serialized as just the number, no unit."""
1100
